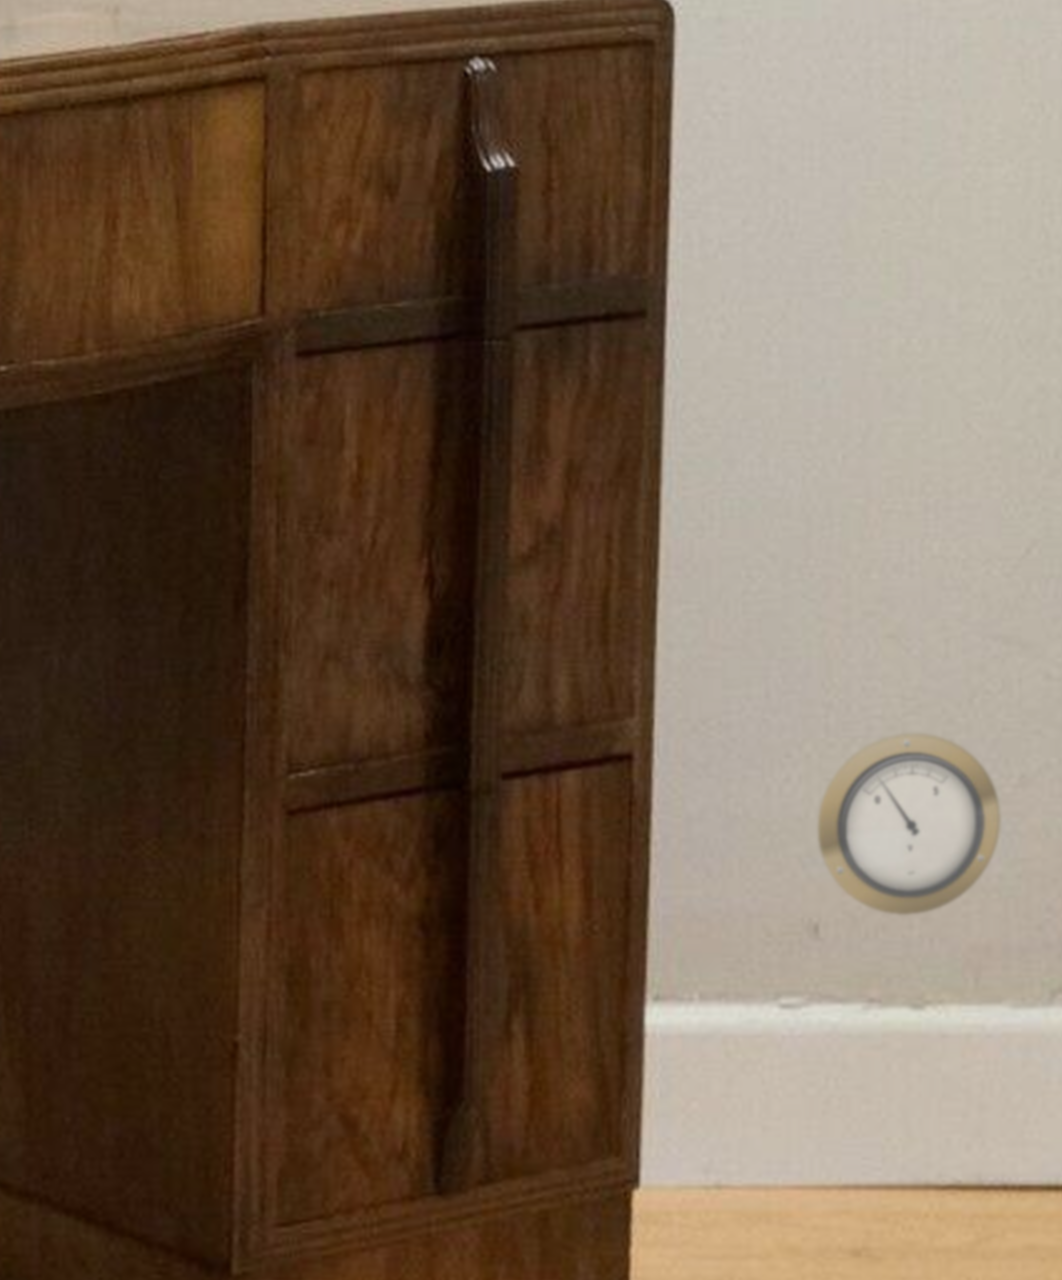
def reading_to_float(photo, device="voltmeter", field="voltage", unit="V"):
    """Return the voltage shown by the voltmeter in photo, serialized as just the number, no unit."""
1
